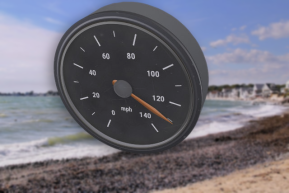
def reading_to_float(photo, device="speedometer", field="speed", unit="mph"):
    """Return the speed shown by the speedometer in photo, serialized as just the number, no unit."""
130
